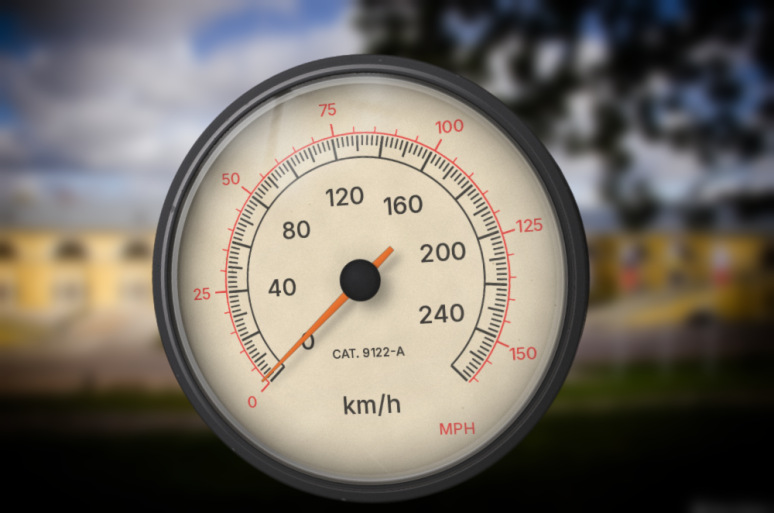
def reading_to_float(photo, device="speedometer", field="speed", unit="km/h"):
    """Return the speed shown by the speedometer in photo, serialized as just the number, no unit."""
2
